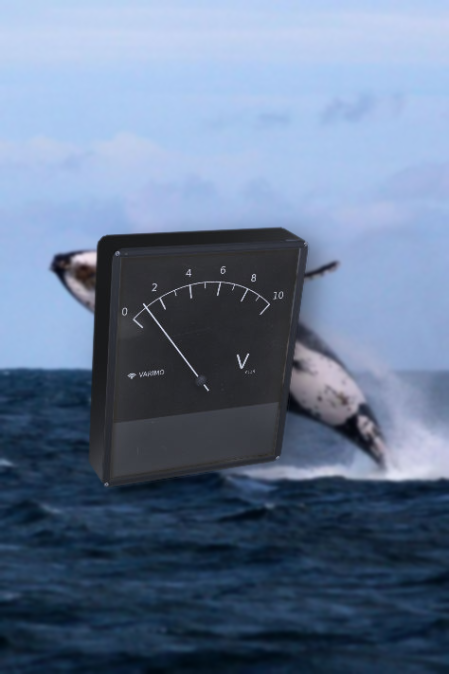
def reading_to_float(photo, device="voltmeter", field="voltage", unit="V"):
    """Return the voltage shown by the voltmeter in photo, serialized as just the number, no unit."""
1
